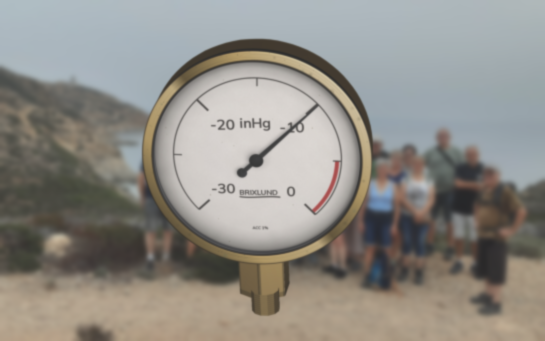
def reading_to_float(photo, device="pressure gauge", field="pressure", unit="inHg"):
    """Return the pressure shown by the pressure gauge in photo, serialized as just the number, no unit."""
-10
